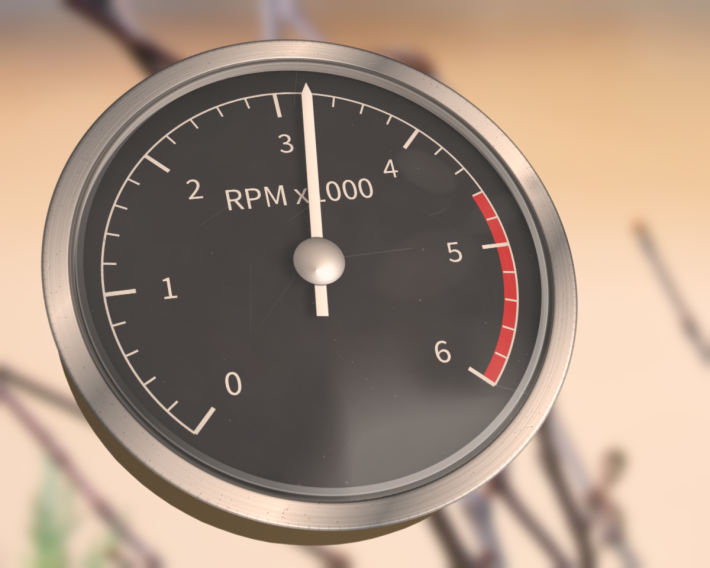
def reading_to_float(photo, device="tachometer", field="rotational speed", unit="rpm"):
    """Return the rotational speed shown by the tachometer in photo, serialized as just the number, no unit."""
3200
